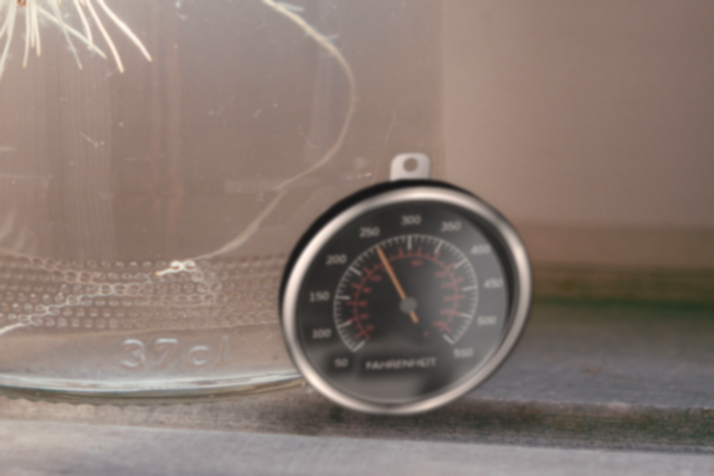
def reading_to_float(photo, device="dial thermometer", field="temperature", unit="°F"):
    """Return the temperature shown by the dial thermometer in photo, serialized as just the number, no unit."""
250
